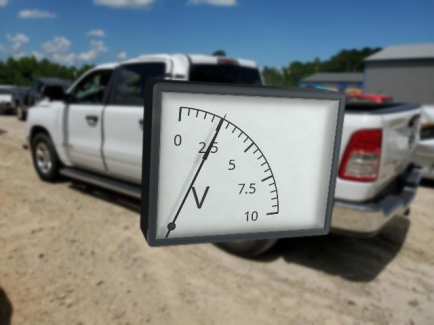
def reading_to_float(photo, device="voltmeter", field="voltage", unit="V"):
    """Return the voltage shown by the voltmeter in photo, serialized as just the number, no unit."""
2.5
